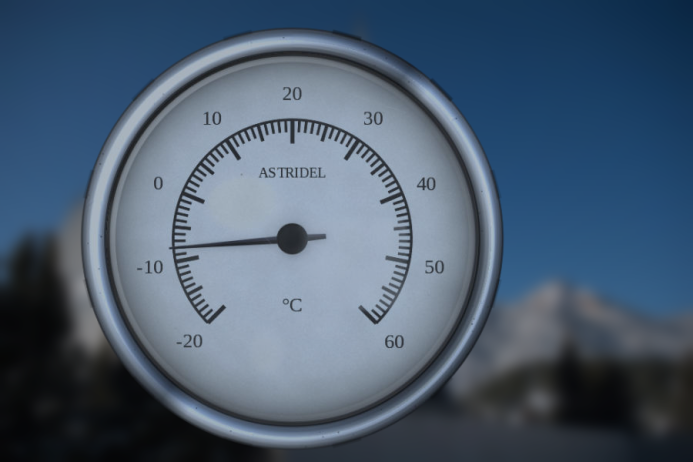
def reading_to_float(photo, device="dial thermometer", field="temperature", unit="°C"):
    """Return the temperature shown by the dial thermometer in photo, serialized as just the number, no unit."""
-8
